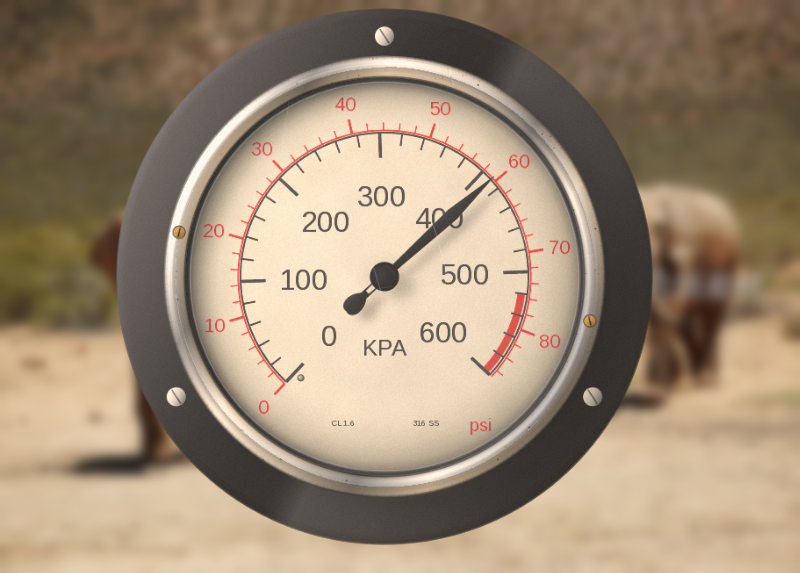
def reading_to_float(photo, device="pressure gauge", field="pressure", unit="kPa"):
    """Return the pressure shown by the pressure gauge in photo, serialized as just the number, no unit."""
410
